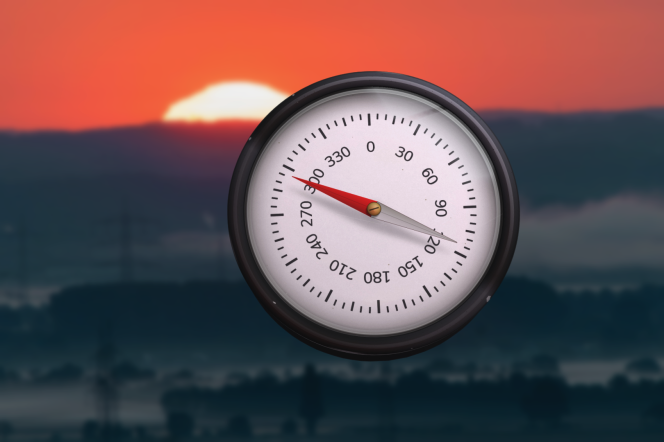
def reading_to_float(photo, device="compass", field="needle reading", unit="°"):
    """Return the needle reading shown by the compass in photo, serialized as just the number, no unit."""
295
